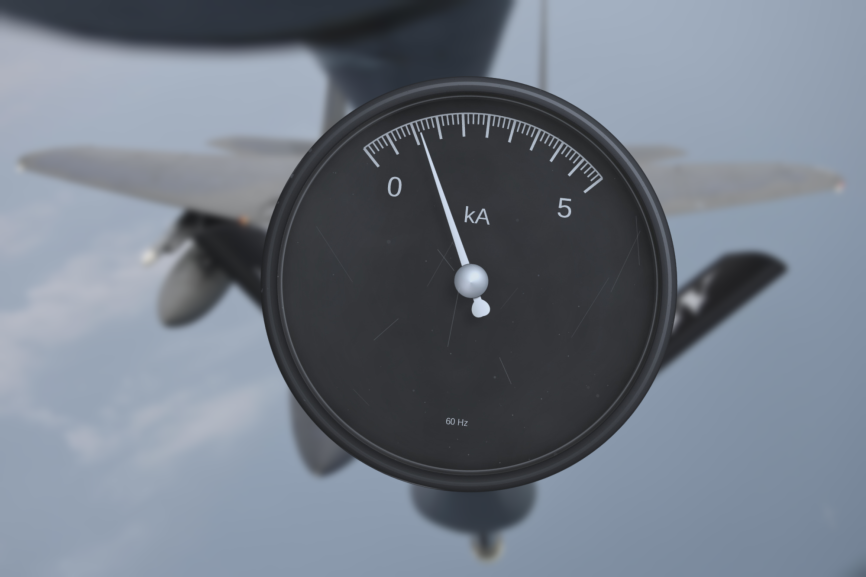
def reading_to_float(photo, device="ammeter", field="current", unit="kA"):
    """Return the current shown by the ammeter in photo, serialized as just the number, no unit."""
1.1
